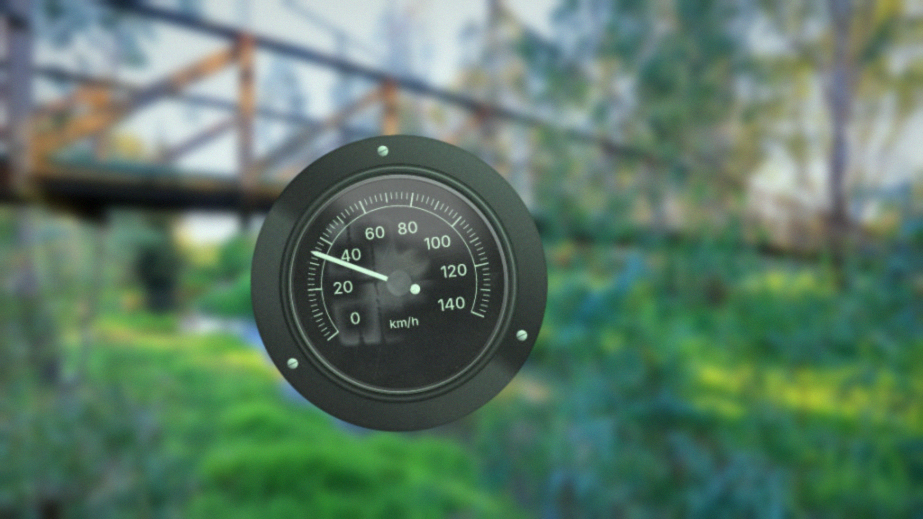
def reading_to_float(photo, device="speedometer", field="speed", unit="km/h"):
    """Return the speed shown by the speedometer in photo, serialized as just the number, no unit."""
34
